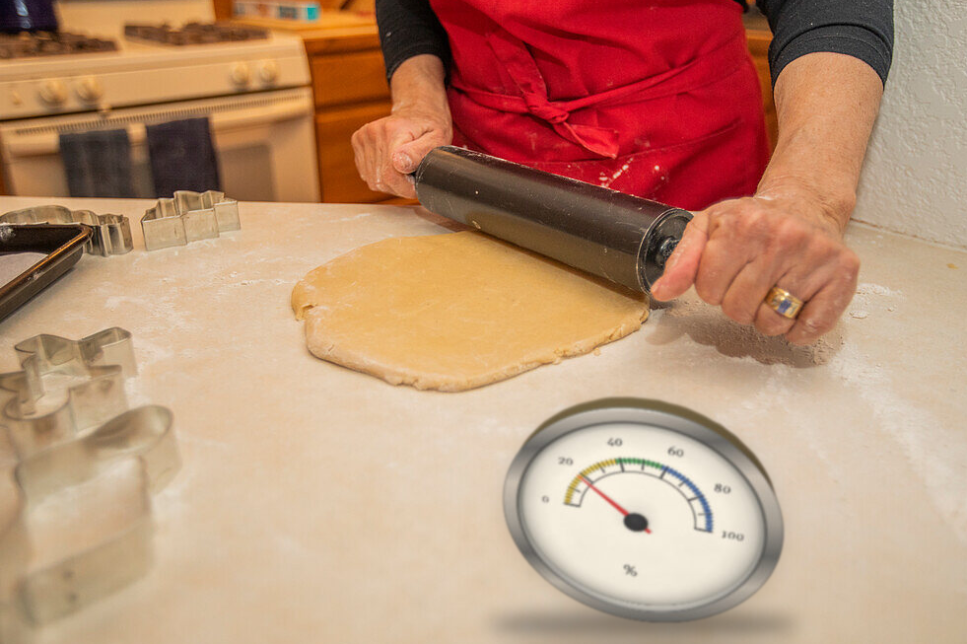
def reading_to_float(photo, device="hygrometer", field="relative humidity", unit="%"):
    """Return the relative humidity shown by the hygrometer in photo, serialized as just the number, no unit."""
20
